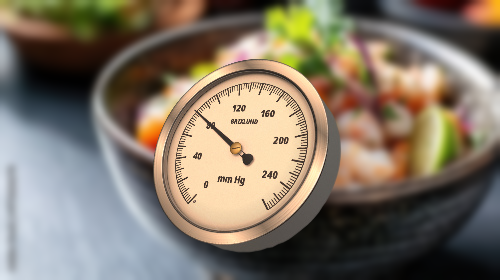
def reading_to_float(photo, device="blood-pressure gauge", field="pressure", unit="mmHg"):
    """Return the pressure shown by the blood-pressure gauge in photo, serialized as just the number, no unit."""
80
